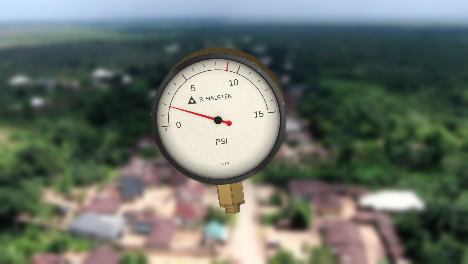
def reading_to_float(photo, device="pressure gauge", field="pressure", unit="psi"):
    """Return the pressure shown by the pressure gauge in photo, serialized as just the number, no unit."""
2
